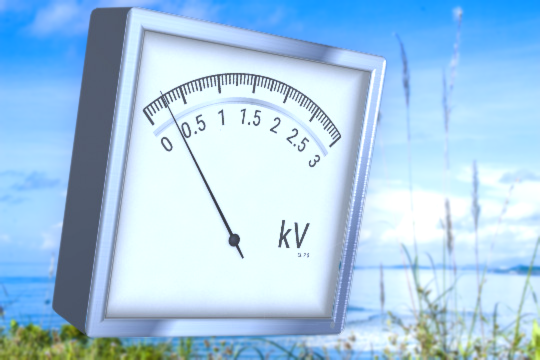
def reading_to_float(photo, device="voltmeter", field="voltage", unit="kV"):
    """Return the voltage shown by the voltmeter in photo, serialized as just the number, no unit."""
0.25
